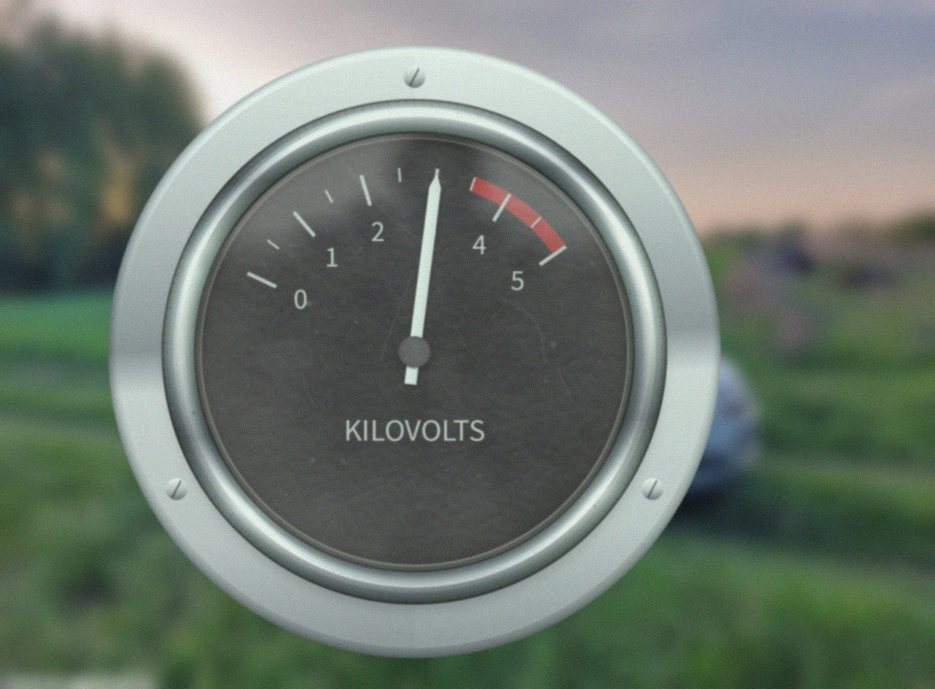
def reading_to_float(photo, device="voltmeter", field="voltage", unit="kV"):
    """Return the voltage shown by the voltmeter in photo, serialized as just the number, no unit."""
3
